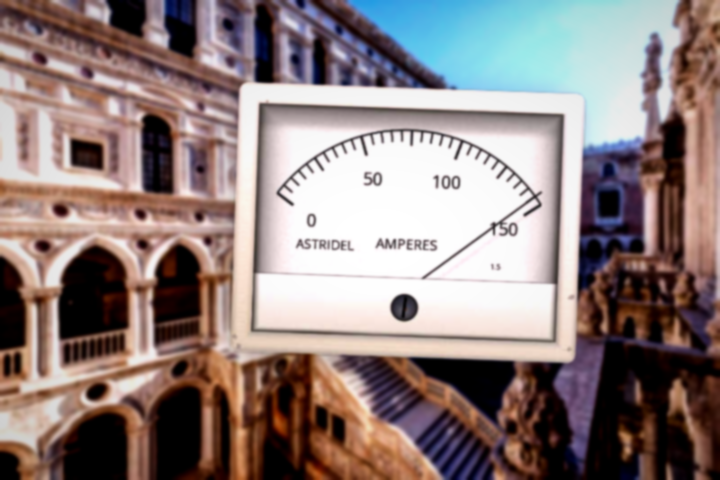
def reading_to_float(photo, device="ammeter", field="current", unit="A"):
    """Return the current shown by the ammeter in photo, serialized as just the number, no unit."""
145
